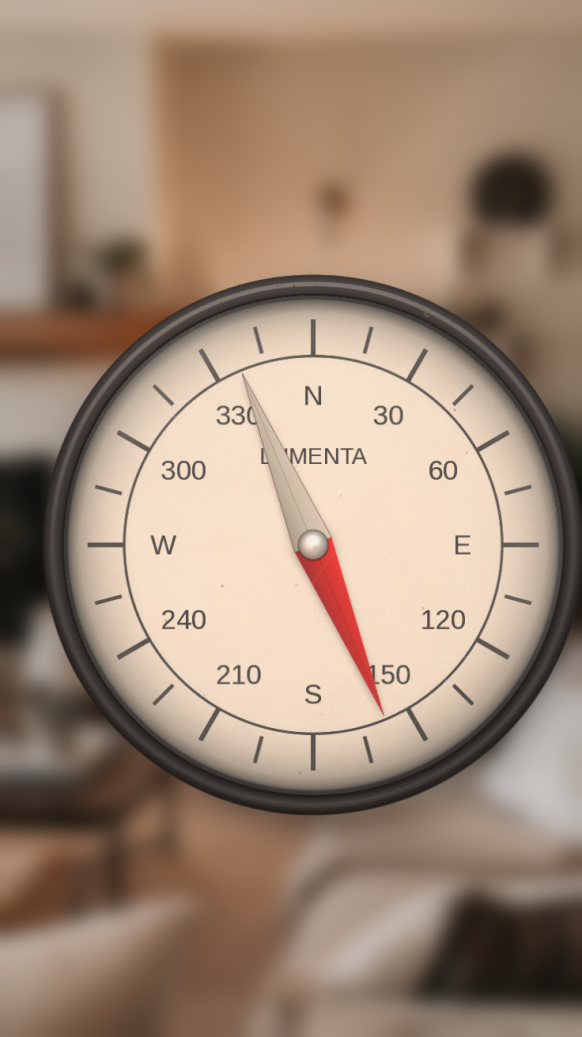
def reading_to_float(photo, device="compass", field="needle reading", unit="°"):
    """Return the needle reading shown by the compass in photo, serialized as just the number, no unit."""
157.5
